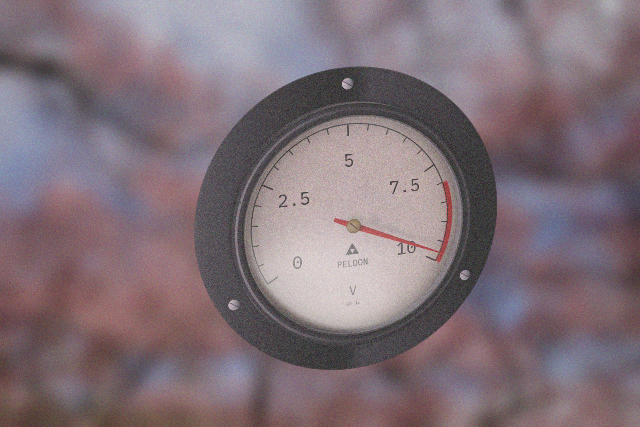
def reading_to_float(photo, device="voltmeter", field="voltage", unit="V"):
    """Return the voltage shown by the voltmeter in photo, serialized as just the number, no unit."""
9.75
